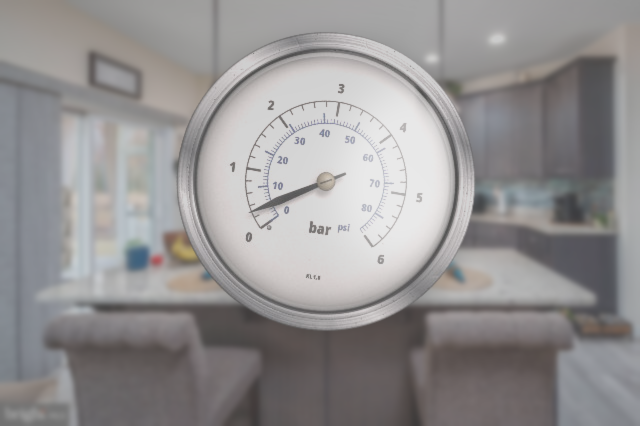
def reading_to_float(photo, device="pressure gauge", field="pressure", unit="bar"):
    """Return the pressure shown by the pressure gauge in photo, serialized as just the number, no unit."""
0.3
